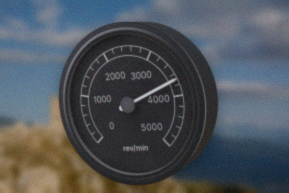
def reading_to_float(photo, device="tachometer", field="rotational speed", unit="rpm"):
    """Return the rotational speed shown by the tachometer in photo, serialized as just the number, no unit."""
3700
